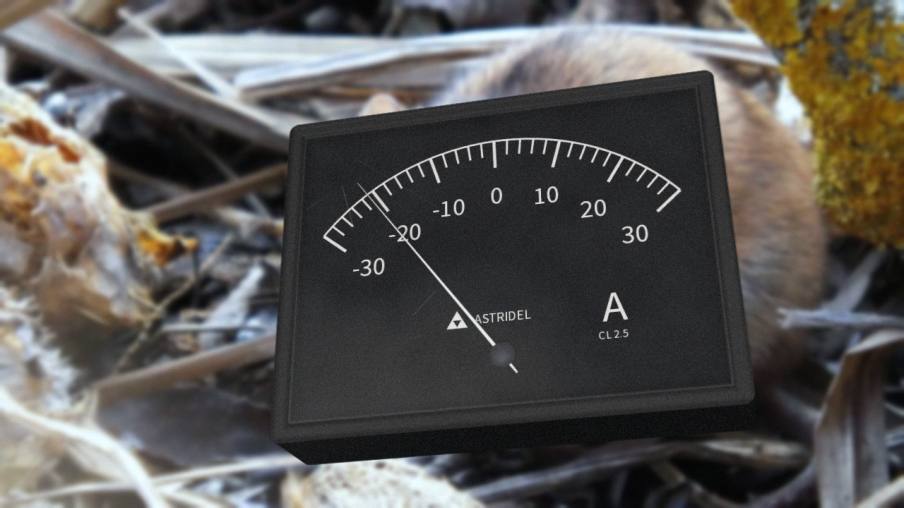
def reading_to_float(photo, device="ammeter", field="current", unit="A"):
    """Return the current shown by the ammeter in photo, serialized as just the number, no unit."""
-21
